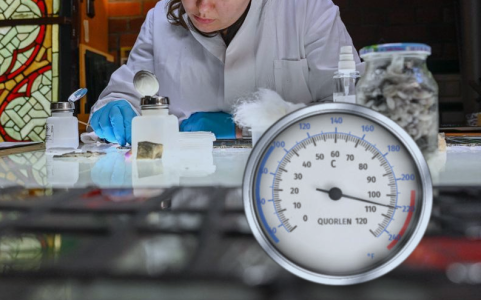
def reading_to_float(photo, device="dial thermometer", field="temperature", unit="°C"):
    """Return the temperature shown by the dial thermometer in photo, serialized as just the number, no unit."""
105
